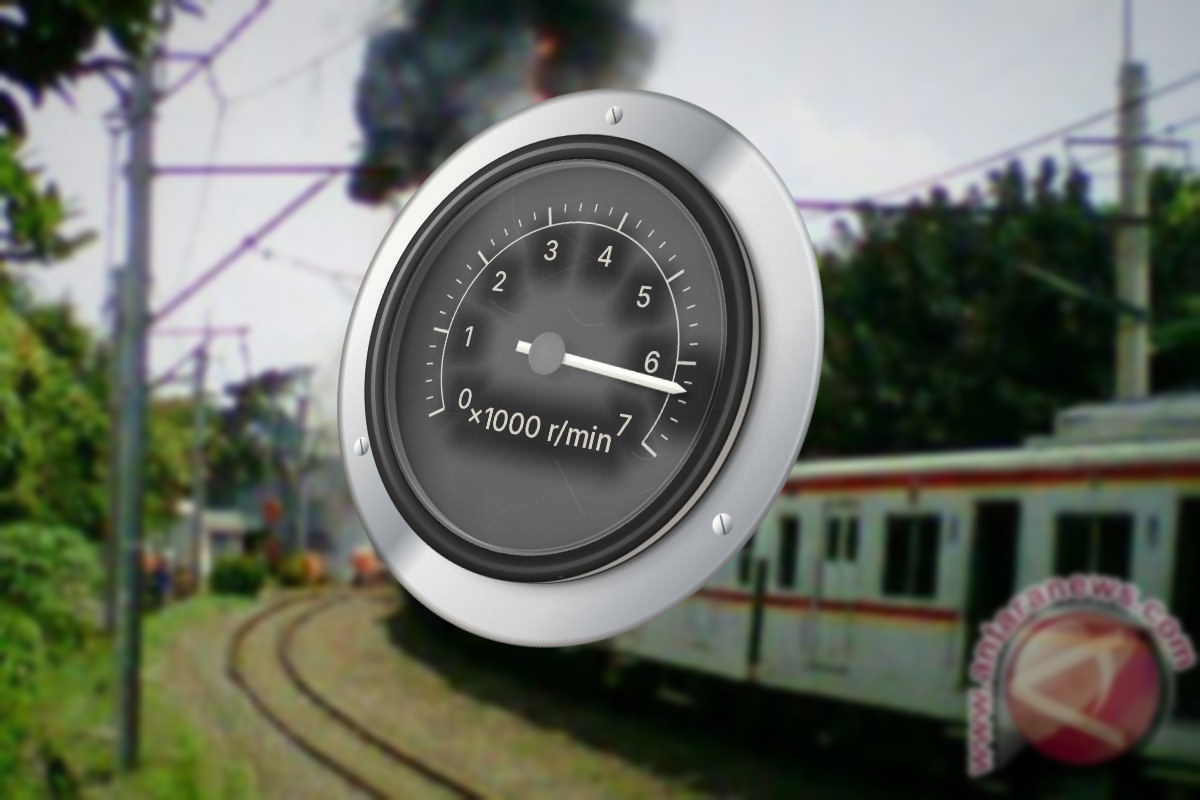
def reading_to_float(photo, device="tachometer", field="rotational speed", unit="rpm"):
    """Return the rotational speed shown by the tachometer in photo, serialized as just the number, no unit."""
6300
